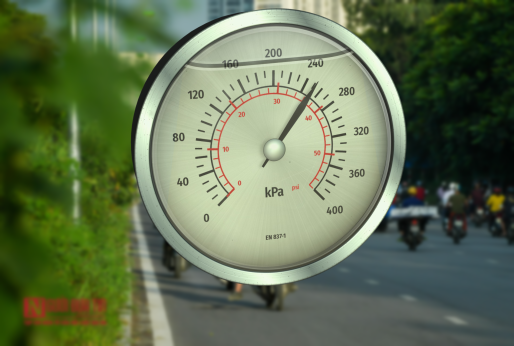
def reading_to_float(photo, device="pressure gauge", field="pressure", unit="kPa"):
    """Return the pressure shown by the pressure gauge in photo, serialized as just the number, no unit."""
250
